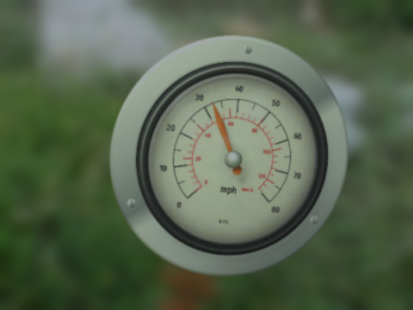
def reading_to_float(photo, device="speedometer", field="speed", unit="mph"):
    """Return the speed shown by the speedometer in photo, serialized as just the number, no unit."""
32.5
